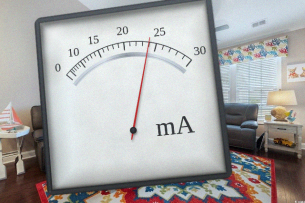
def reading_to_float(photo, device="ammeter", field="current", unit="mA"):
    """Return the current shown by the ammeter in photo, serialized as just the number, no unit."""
24
